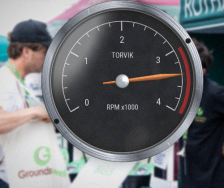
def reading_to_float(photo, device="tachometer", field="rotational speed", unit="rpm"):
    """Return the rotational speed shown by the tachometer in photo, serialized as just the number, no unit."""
3400
